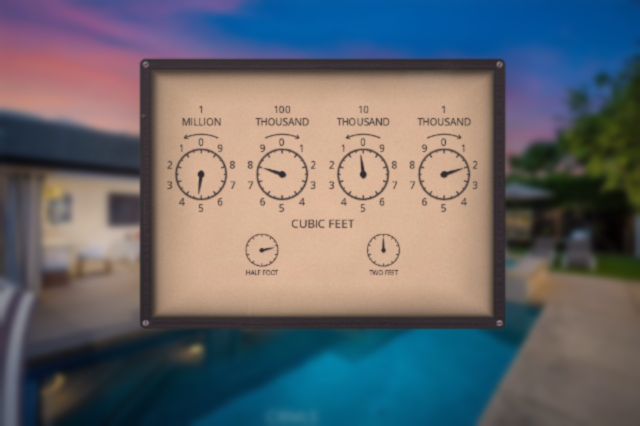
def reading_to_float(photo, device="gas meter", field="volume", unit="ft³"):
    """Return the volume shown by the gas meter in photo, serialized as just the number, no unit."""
480200
